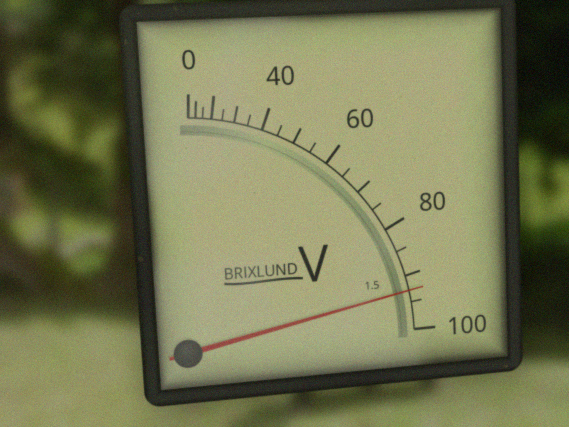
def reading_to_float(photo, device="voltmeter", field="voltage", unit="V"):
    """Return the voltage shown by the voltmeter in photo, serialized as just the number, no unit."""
92.5
